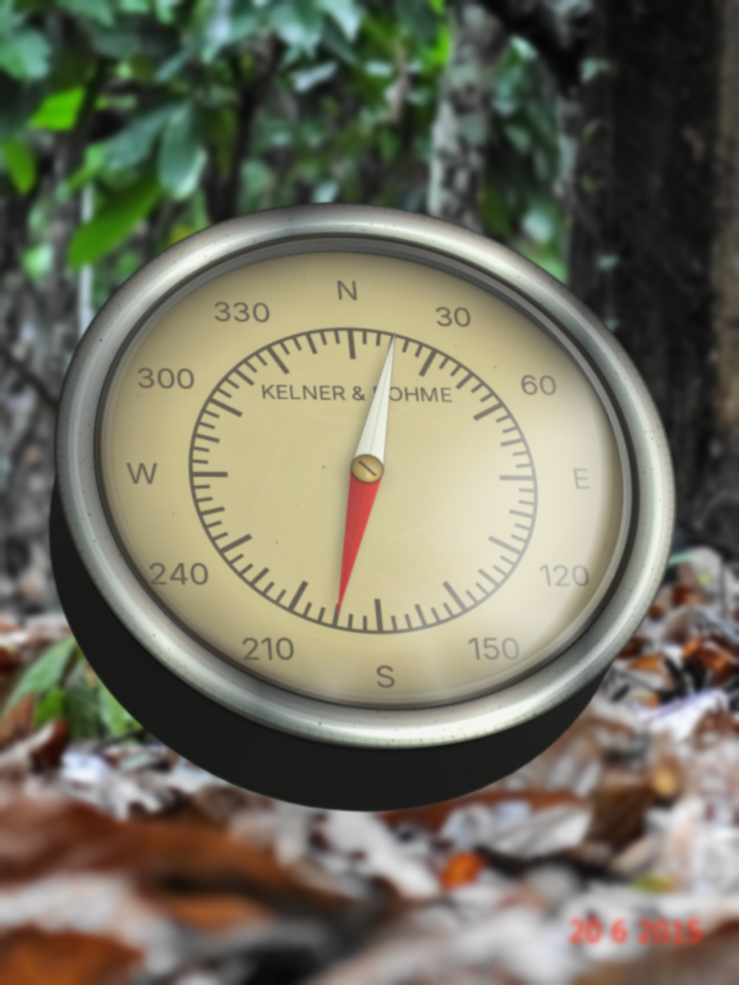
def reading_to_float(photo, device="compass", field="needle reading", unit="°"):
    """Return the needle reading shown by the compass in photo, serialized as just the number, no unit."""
195
